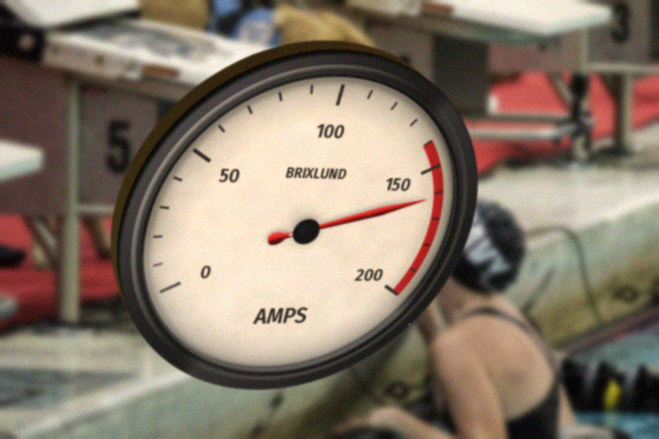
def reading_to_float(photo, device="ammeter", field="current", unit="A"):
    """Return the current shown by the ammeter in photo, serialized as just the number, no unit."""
160
